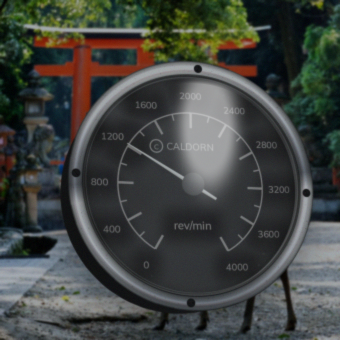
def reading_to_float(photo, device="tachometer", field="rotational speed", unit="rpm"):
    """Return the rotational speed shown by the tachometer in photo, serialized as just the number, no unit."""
1200
